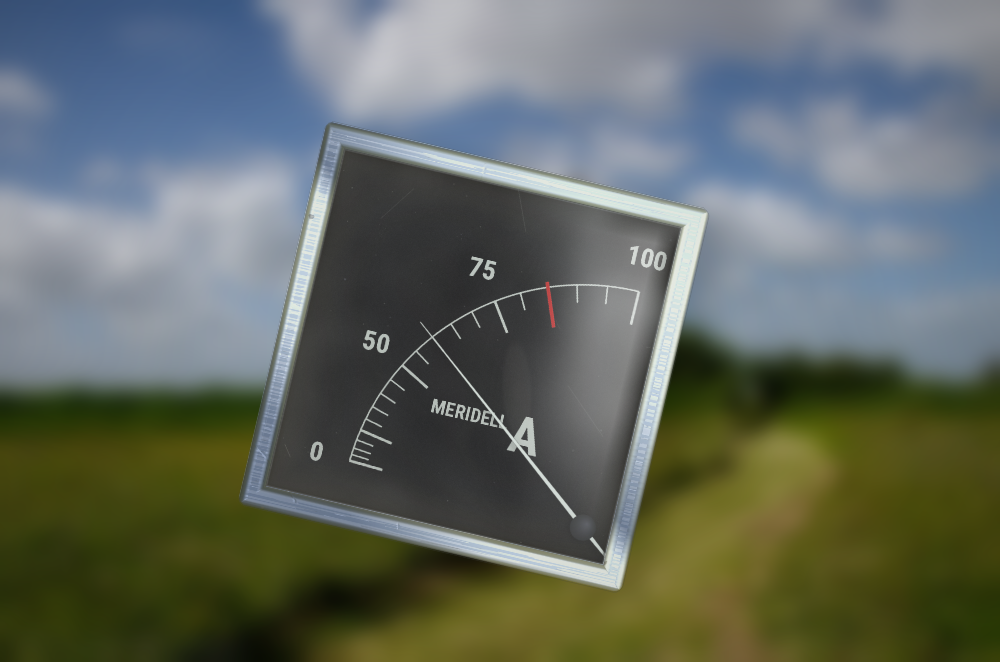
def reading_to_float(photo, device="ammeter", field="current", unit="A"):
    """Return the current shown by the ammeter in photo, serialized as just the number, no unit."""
60
